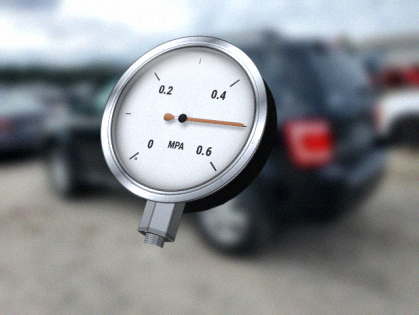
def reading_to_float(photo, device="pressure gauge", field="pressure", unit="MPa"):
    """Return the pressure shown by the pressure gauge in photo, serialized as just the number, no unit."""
0.5
